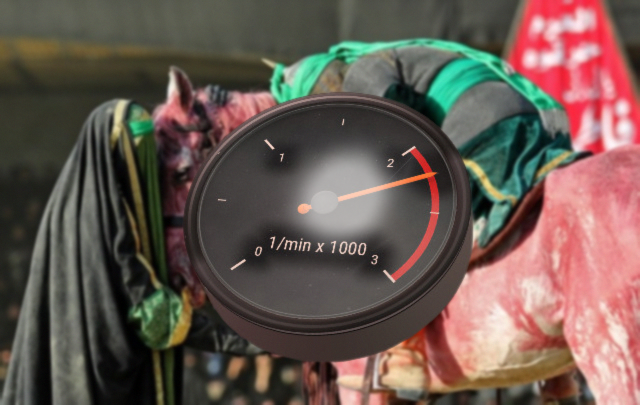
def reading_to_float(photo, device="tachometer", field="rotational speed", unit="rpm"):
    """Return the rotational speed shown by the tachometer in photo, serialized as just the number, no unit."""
2250
